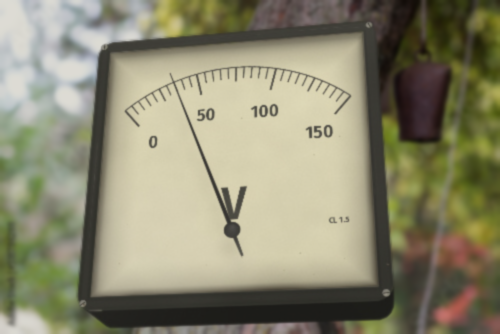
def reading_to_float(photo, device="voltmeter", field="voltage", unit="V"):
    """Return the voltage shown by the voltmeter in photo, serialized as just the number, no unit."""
35
